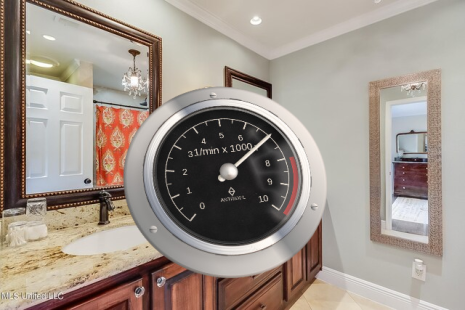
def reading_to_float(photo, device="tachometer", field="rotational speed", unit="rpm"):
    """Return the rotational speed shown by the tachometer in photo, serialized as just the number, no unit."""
7000
